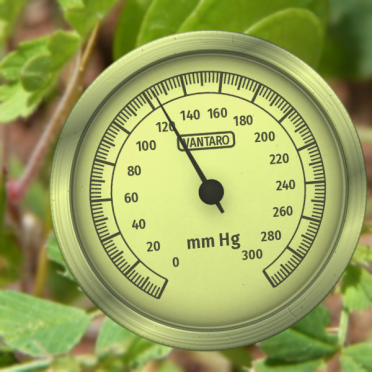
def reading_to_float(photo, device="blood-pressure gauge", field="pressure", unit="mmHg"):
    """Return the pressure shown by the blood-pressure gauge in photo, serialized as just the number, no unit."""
124
